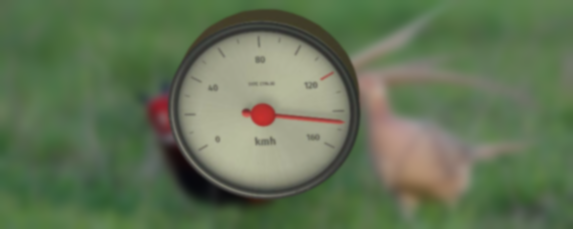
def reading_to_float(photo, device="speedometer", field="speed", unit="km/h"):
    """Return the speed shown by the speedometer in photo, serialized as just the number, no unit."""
145
